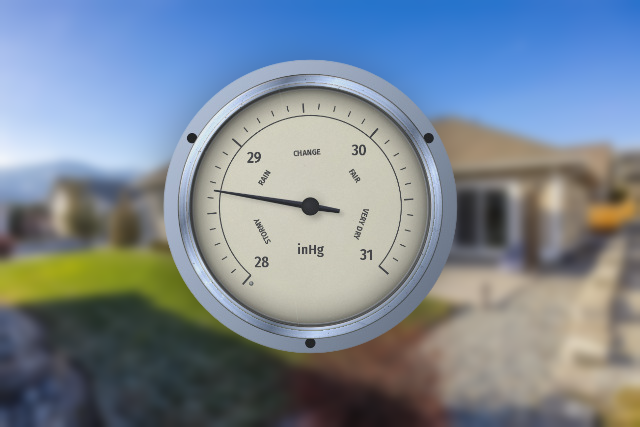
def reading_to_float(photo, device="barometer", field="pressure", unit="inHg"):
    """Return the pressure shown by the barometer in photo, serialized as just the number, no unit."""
28.65
